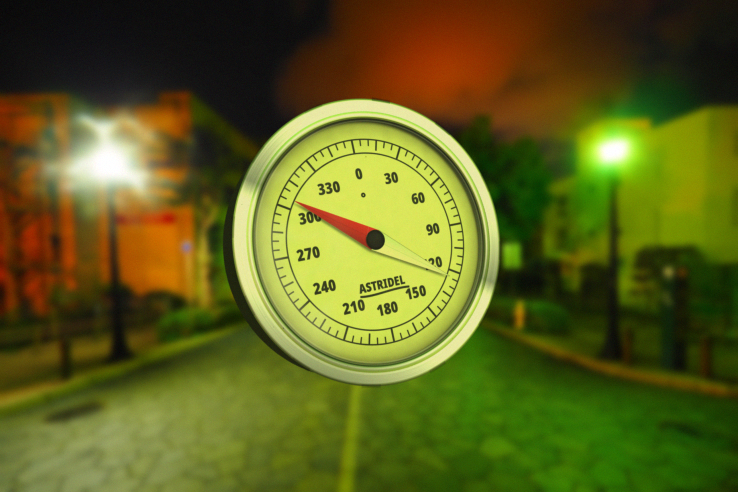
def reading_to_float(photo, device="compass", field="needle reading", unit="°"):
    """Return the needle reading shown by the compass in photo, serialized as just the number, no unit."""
305
